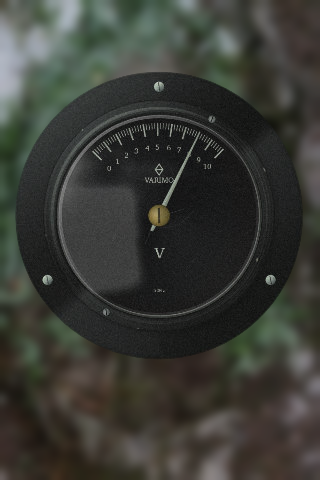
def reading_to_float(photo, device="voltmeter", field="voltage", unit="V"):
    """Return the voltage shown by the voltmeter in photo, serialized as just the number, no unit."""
8
